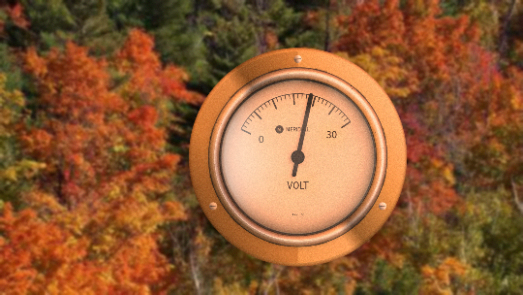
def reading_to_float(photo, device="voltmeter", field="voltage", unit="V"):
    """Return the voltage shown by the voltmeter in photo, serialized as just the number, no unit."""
19
